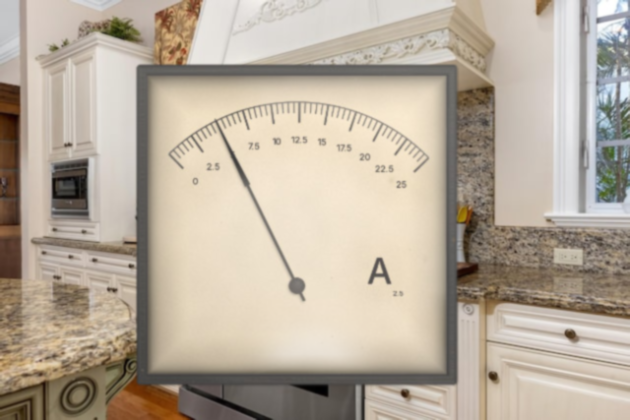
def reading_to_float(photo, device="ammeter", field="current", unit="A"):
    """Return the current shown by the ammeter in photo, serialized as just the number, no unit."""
5
